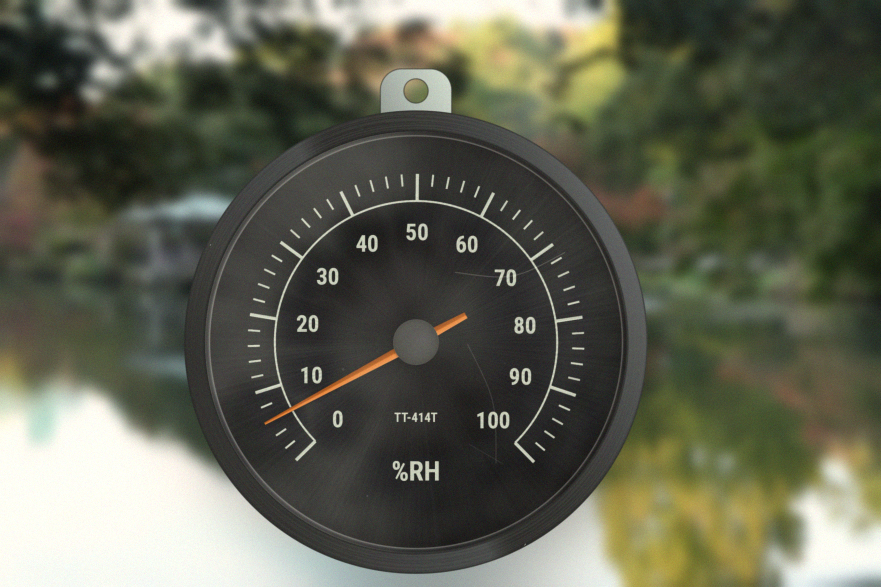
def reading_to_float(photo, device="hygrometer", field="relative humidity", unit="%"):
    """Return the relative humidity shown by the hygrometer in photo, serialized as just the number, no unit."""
6
